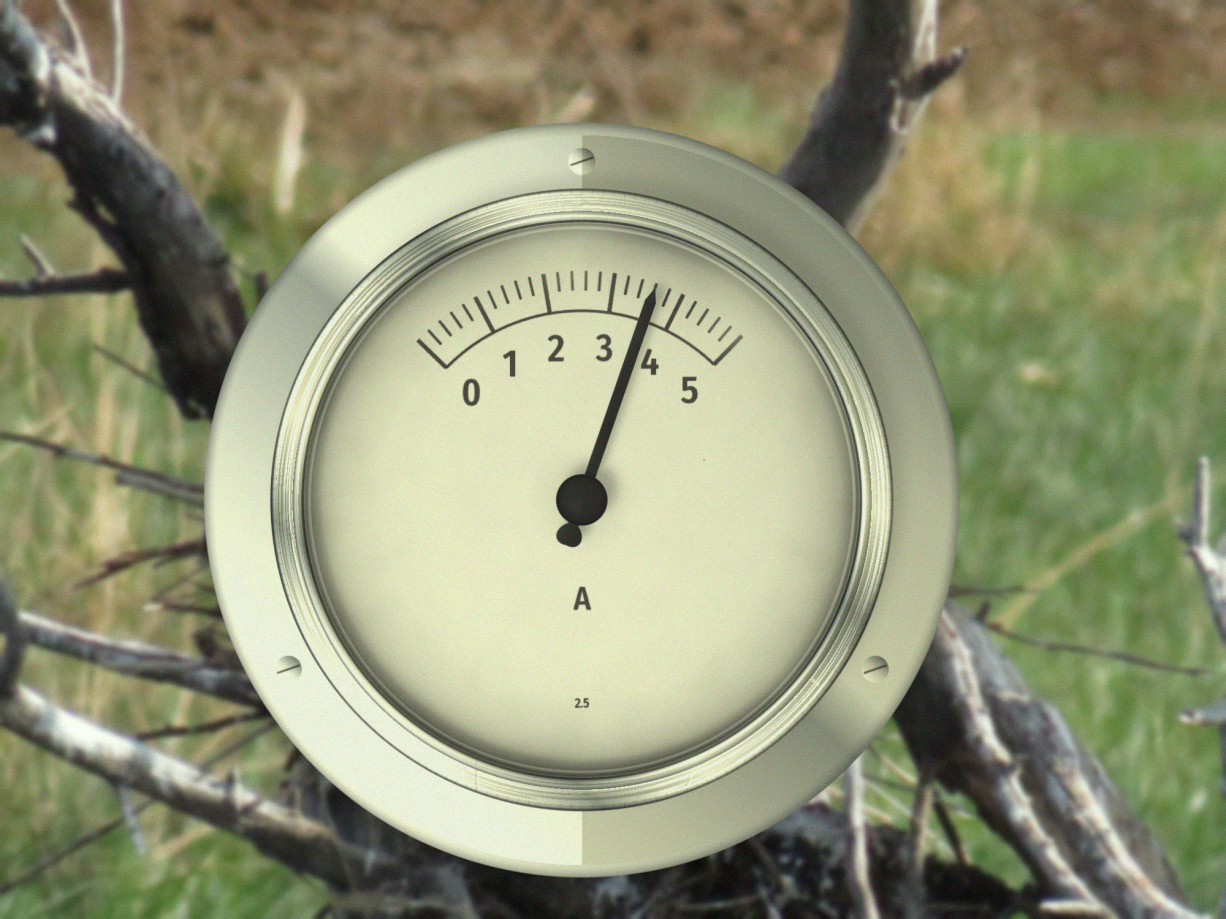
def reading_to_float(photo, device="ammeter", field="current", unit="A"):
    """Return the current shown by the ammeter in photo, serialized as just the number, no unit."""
3.6
